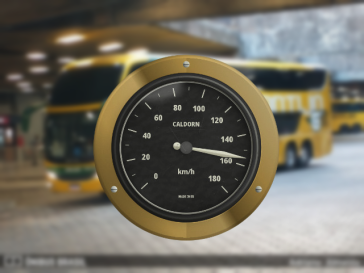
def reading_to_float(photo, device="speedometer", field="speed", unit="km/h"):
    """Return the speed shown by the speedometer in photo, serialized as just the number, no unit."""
155
